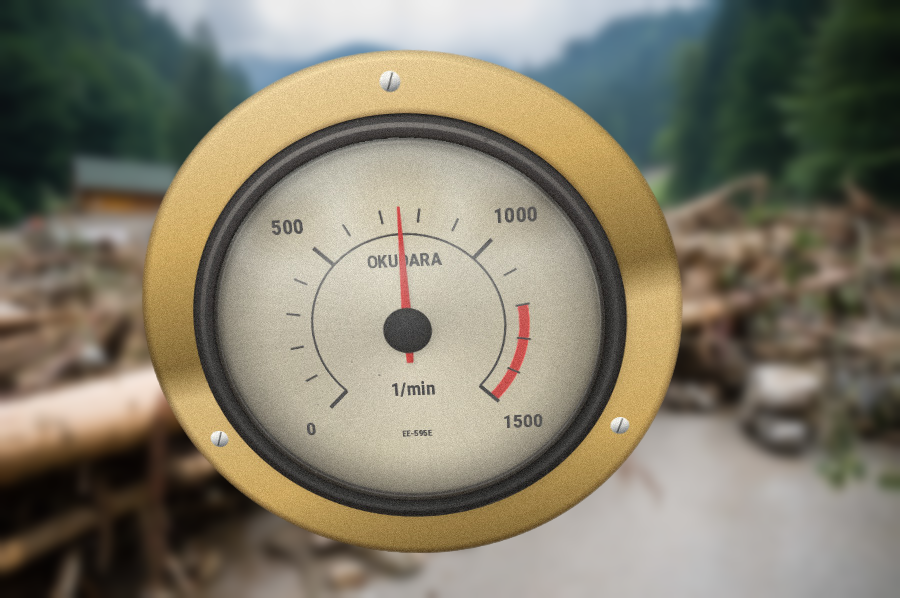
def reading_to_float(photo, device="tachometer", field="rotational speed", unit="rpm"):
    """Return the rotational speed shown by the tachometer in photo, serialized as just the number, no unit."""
750
